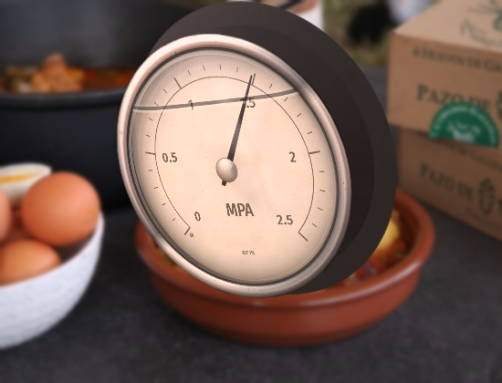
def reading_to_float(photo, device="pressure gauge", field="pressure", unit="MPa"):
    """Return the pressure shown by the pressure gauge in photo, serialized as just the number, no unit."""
1.5
